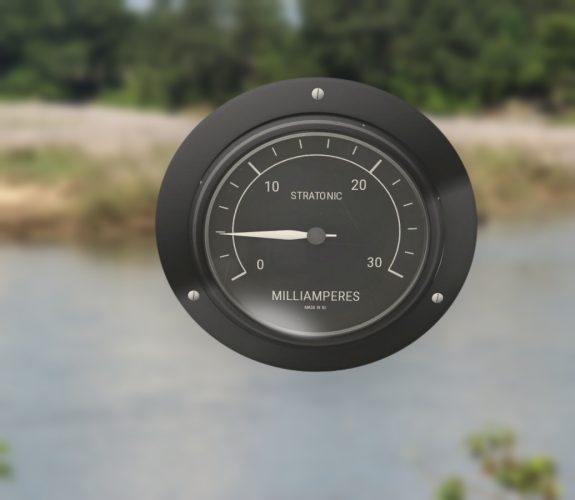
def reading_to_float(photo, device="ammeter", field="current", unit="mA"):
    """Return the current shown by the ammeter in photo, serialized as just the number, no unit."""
4
